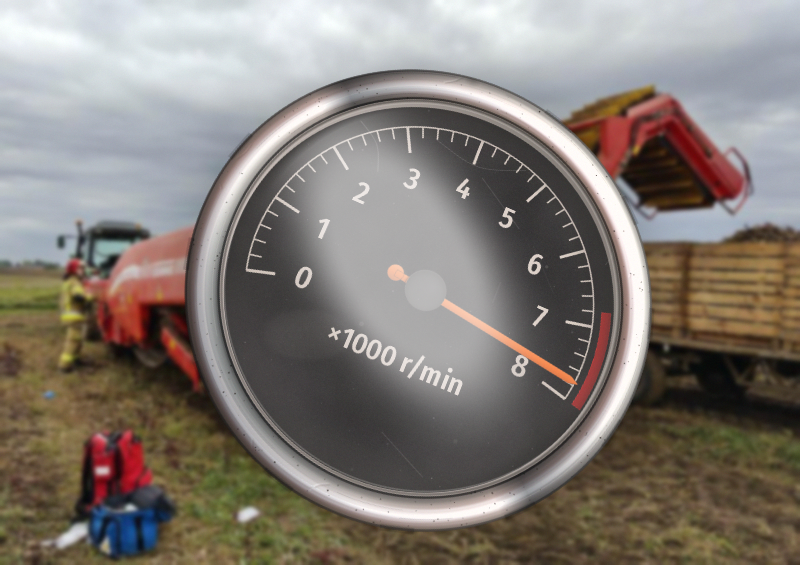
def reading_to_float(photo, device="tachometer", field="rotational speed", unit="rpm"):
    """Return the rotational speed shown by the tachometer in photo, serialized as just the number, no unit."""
7800
